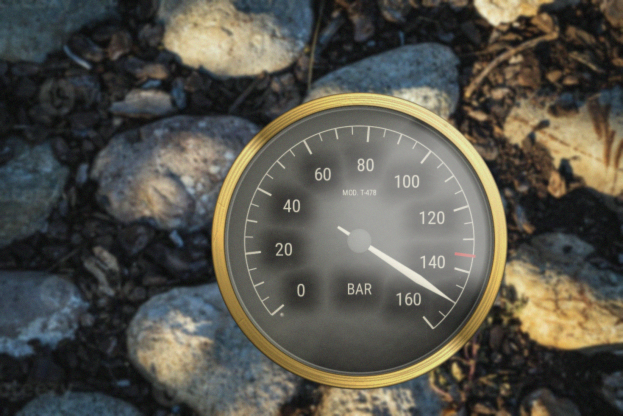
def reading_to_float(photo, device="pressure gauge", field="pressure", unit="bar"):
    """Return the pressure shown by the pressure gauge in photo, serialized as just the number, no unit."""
150
